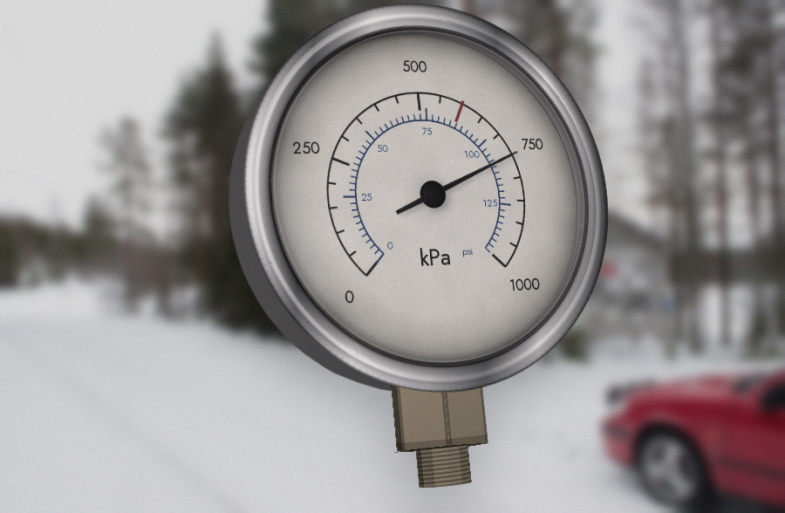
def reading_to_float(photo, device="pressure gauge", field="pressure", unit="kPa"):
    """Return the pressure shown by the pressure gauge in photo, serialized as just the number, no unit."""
750
